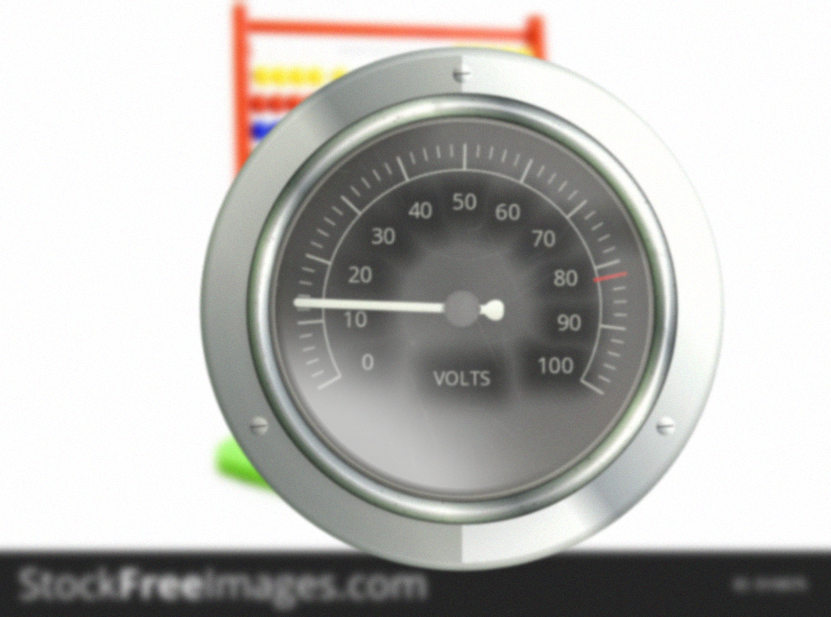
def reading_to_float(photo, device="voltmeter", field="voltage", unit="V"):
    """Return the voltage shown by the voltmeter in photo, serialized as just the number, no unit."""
13
